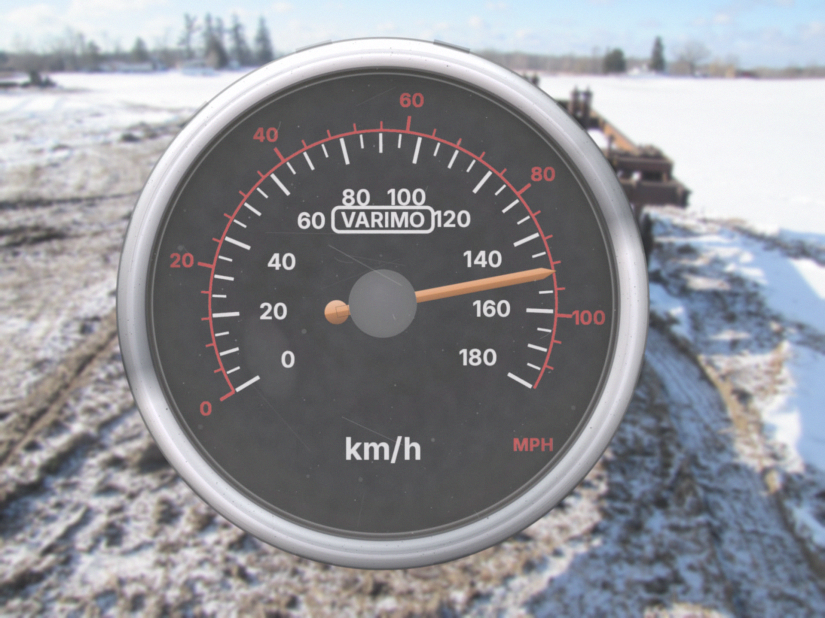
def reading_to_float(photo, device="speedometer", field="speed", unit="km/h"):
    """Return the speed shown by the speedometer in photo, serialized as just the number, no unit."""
150
